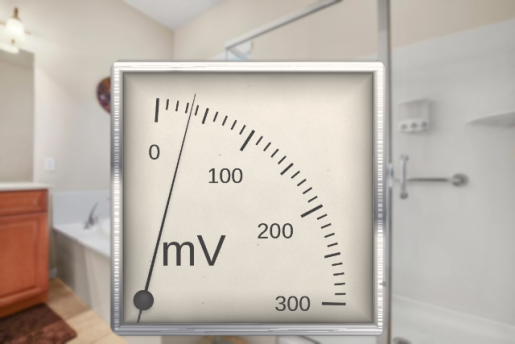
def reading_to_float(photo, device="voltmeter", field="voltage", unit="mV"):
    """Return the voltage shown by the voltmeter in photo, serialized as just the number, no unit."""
35
